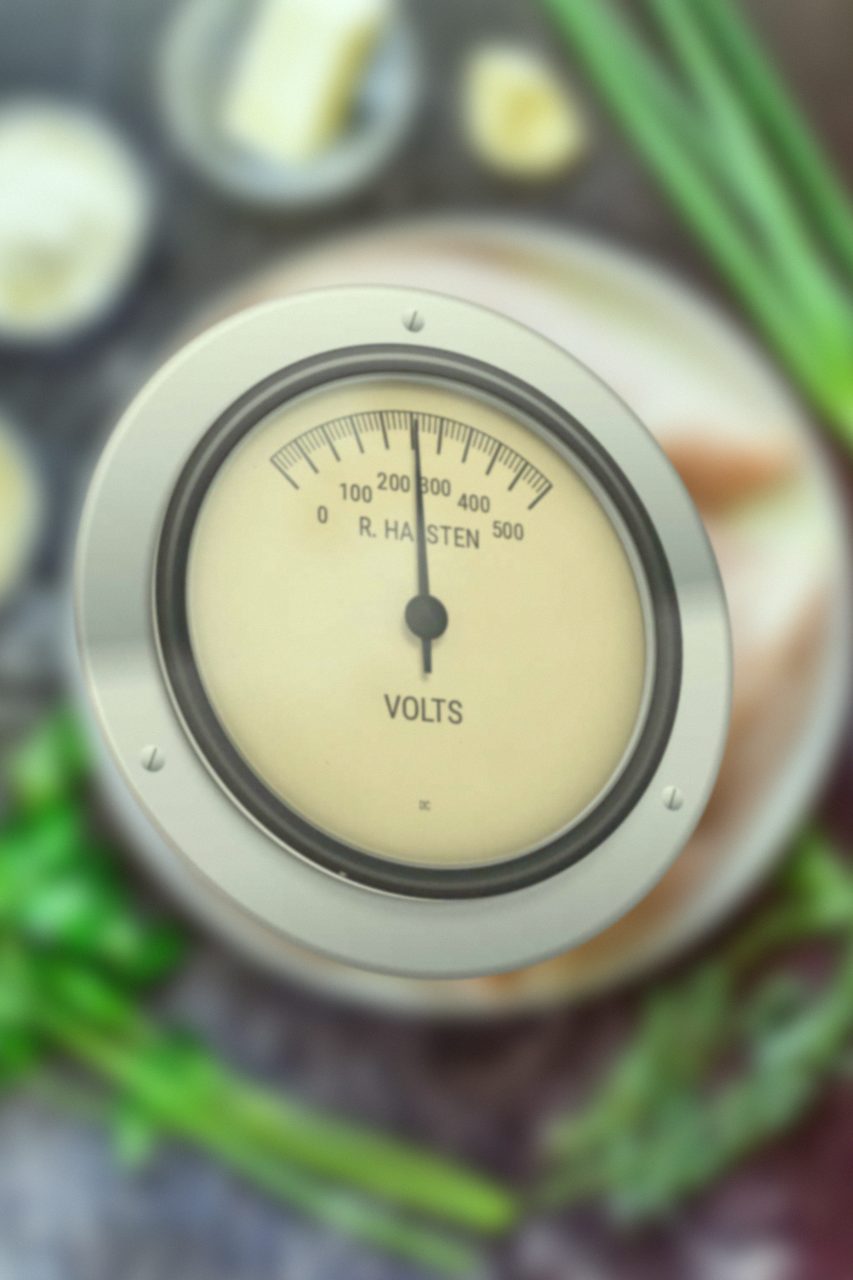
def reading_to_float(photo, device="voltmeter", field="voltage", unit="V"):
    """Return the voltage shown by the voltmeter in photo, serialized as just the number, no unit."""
250
